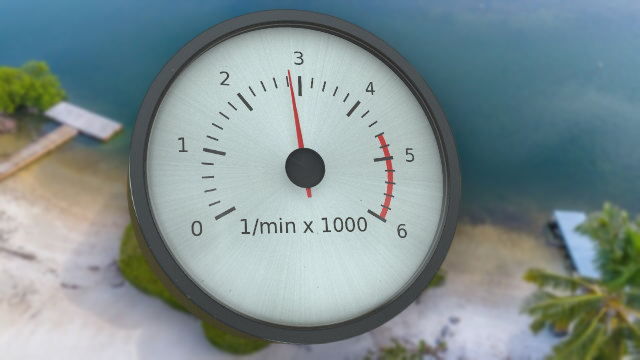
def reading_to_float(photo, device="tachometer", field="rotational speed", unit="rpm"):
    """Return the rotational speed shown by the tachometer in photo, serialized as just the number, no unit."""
2800
